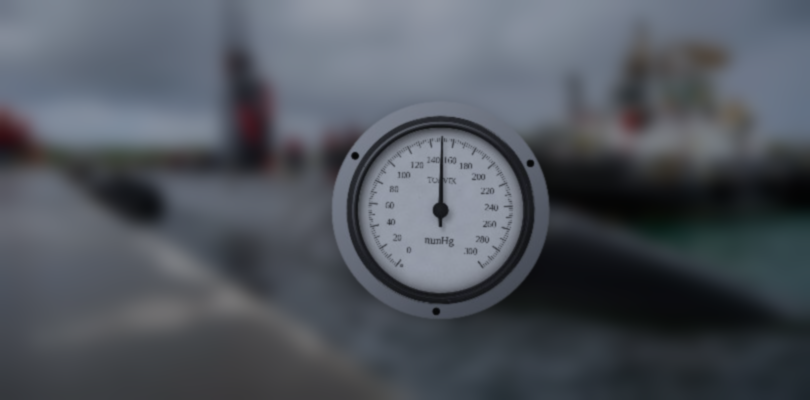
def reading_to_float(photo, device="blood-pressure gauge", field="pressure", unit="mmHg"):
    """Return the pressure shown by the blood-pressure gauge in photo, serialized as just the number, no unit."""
150
